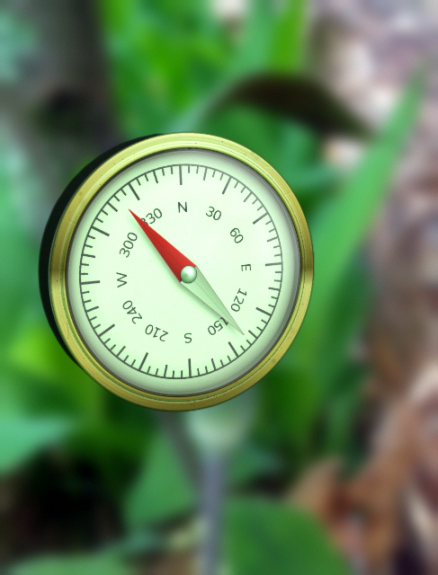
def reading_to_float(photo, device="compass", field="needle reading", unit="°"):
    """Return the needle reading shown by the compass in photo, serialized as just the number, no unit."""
320
